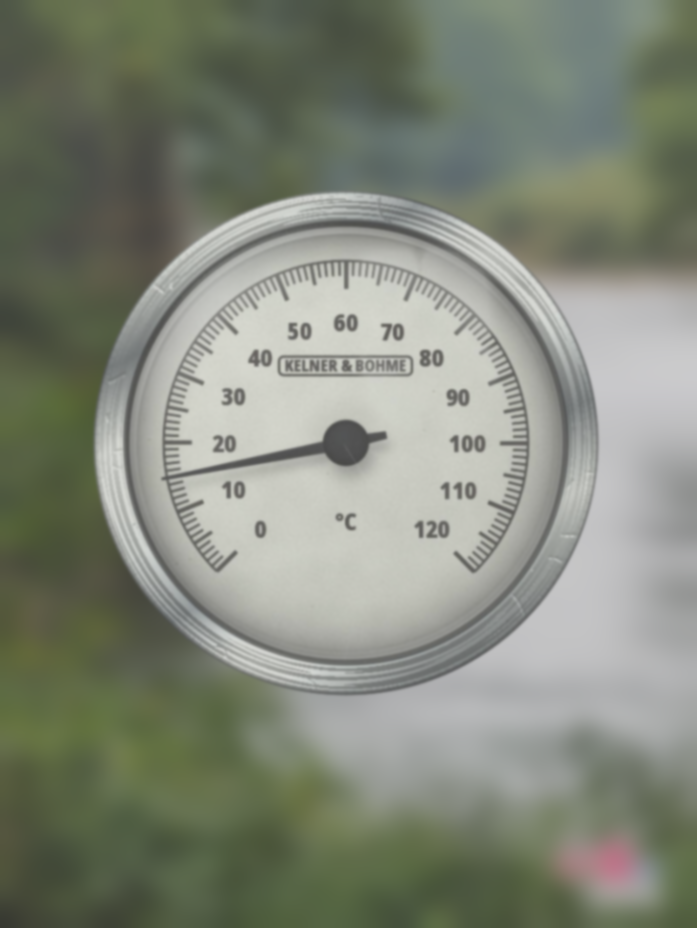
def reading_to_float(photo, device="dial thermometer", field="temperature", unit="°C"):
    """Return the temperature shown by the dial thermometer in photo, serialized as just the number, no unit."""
15
